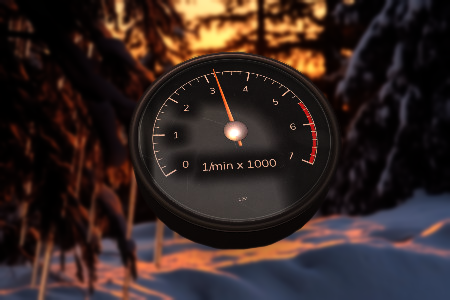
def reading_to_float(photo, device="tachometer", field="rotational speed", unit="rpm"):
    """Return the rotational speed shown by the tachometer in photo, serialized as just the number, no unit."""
3200
